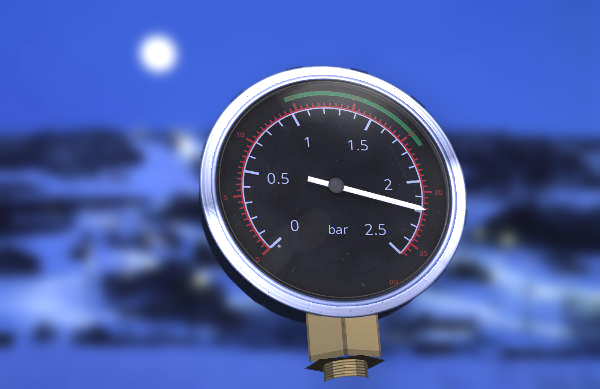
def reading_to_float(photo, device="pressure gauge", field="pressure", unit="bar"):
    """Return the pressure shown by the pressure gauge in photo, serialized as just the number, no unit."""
2.2
